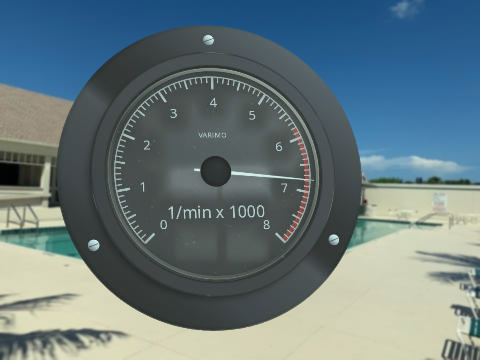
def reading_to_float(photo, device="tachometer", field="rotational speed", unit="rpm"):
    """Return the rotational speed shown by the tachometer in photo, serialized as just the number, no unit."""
6800
